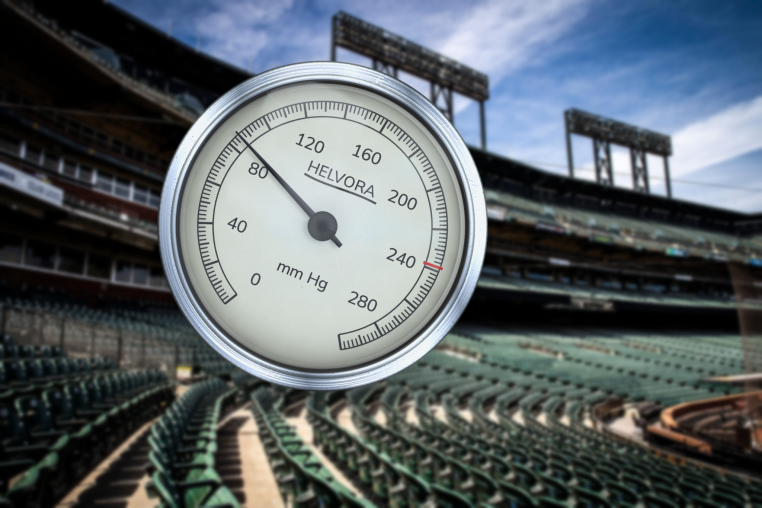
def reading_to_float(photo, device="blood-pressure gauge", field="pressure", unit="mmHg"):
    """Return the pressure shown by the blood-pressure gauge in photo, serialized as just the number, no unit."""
86
